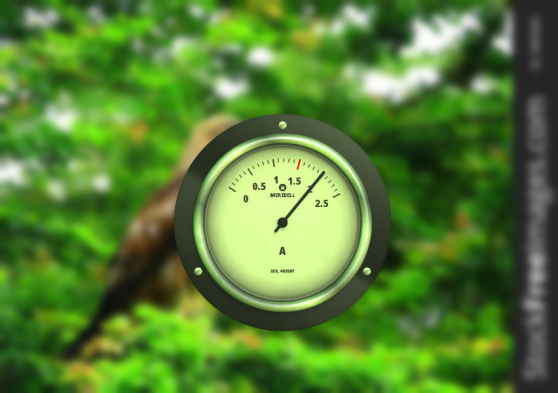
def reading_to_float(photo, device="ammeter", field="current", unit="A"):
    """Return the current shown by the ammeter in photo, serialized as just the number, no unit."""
2
